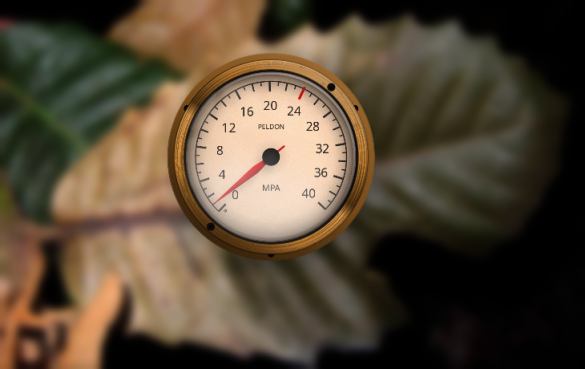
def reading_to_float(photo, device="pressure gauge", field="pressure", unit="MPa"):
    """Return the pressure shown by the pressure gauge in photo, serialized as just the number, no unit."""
1
